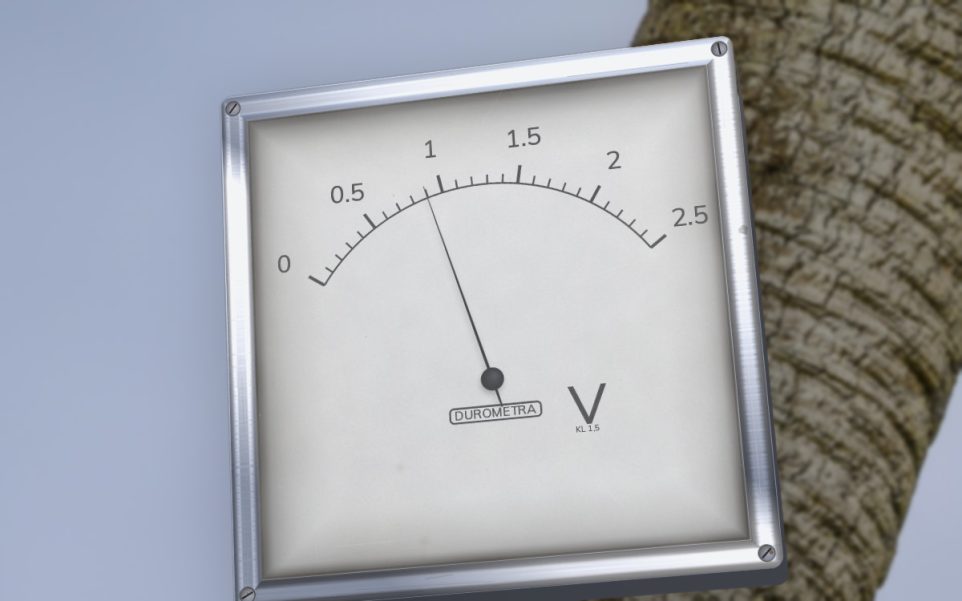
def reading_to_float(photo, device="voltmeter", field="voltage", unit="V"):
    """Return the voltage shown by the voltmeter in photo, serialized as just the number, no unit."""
0.9
